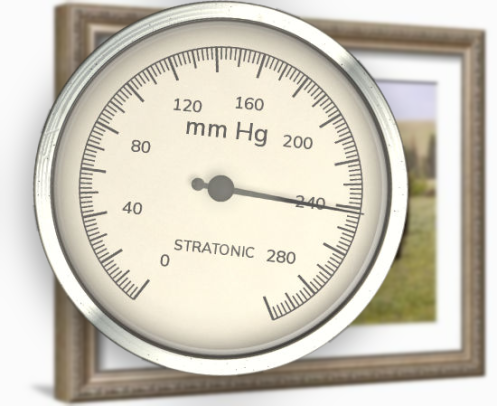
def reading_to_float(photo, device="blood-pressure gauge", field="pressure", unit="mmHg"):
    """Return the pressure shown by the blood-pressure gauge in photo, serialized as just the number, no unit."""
242
